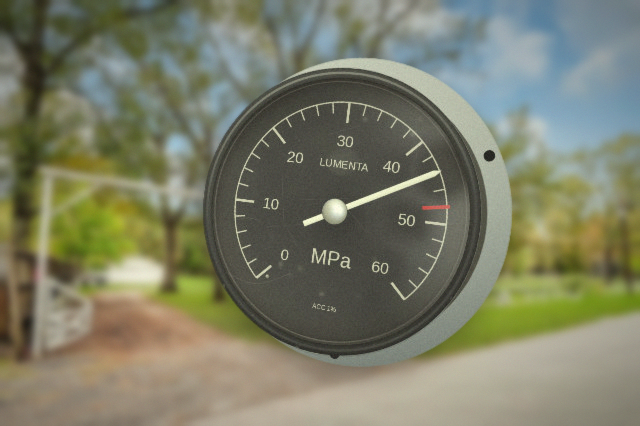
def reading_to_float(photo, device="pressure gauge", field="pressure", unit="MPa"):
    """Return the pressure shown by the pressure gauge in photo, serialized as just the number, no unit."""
44
